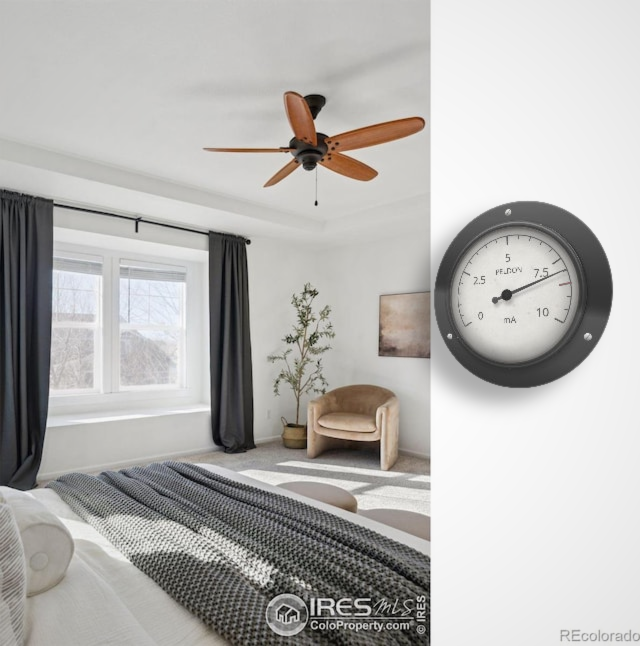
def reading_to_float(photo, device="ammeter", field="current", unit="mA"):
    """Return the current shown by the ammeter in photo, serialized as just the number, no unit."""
8
